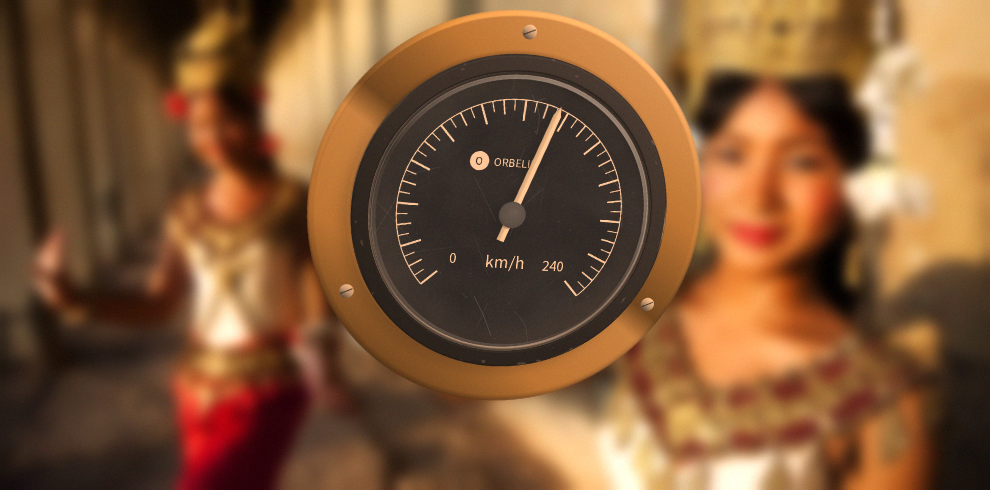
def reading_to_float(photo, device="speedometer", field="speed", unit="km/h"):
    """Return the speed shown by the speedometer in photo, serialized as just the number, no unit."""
135
